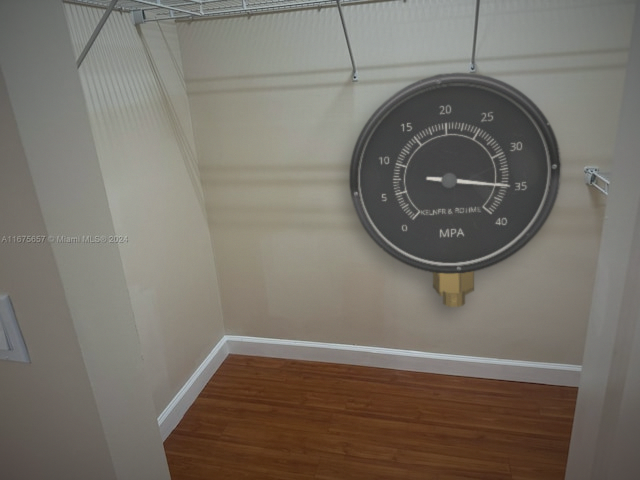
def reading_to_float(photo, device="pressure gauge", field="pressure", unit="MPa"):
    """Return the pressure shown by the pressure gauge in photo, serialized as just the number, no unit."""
35
